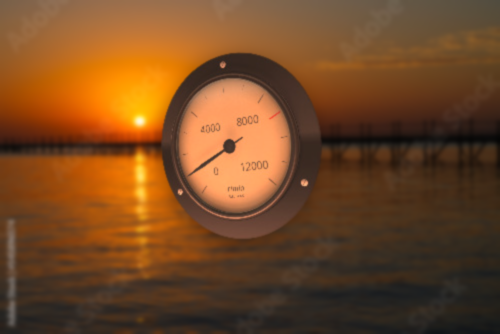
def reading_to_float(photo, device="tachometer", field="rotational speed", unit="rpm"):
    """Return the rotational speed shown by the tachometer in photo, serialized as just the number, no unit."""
1000
